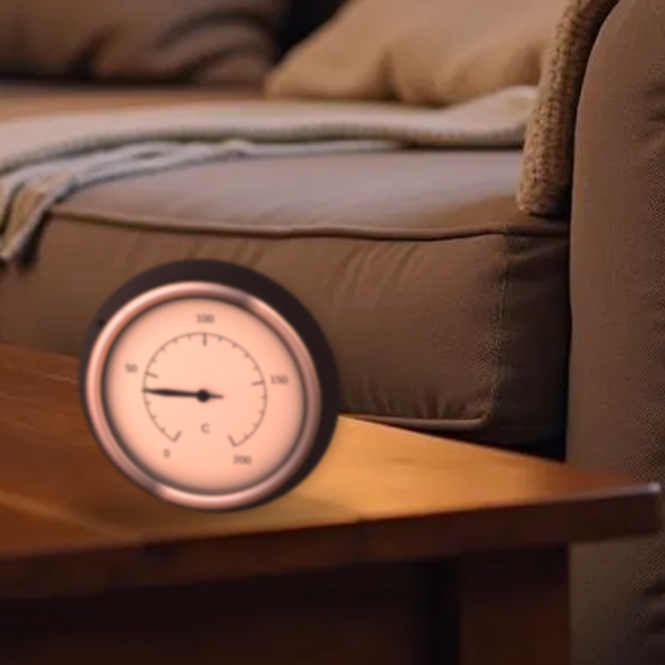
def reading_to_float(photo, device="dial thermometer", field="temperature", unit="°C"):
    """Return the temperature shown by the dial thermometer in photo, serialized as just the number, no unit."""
40
